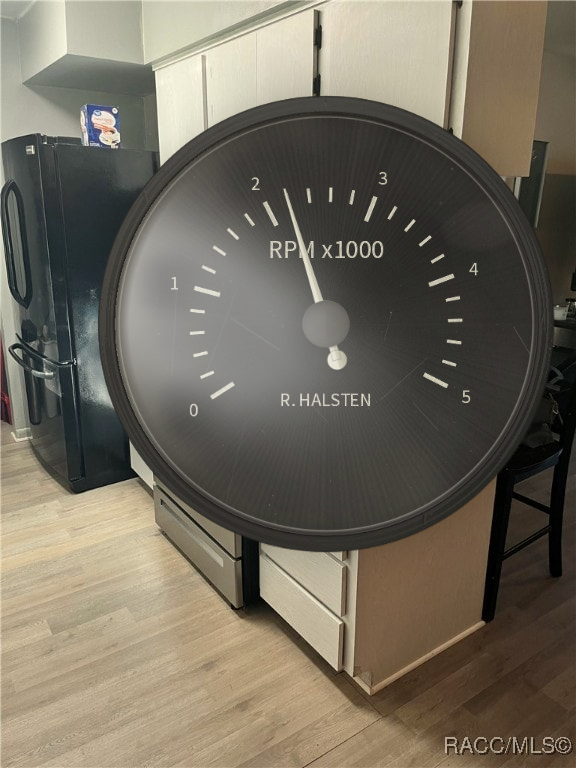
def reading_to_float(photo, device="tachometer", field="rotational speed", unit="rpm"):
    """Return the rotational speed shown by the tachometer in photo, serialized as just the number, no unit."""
2200
